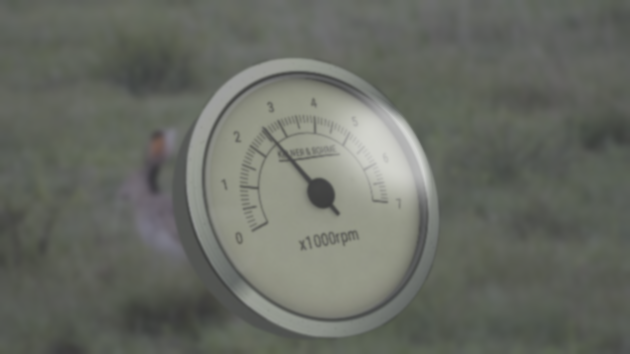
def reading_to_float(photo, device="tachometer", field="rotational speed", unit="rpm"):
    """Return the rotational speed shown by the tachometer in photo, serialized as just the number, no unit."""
2500
